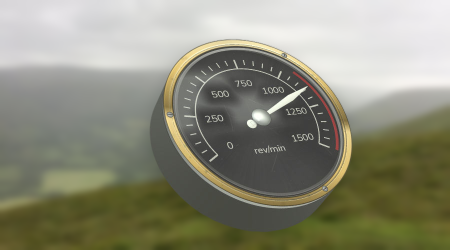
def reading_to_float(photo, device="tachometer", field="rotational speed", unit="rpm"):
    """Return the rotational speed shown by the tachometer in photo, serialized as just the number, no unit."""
1150
